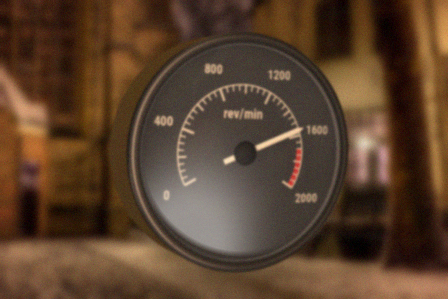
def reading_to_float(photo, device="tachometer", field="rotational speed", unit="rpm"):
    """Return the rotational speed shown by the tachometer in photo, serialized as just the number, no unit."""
1550
